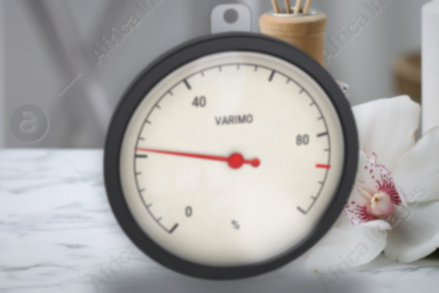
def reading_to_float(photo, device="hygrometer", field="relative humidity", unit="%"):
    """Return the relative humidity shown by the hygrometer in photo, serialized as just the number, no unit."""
22
